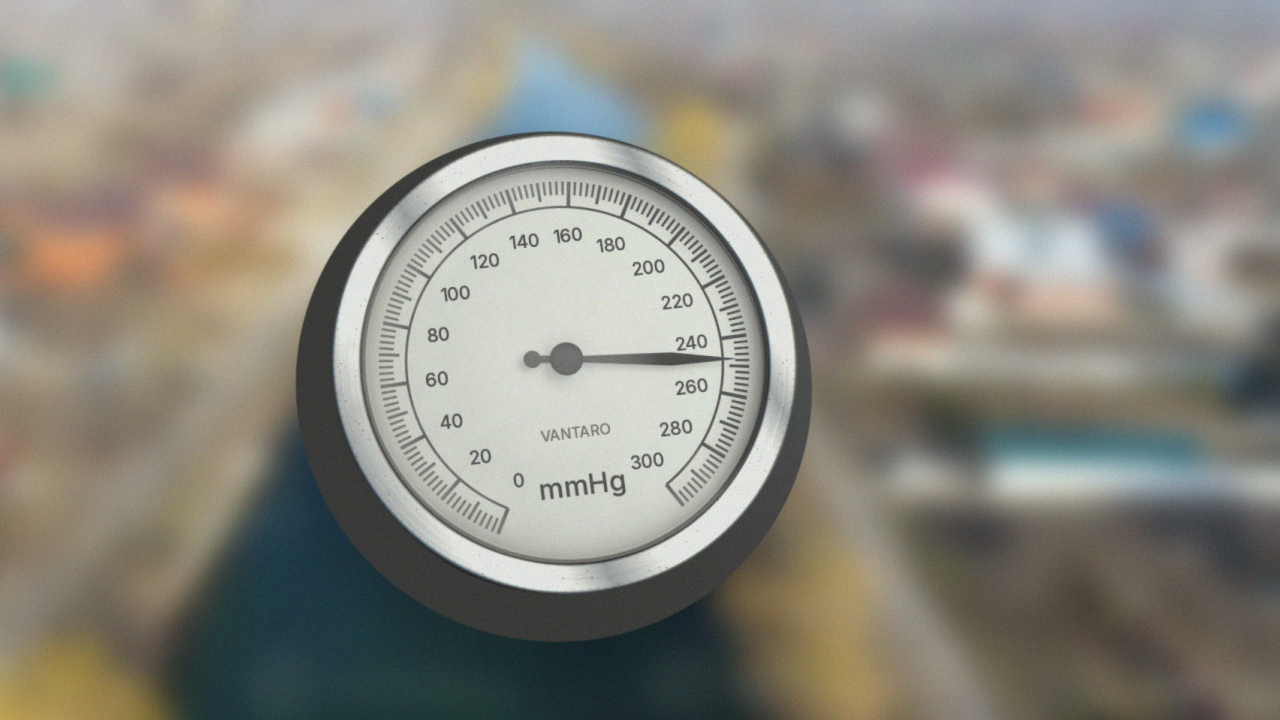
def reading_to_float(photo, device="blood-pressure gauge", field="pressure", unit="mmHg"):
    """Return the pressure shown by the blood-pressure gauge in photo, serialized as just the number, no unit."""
248
